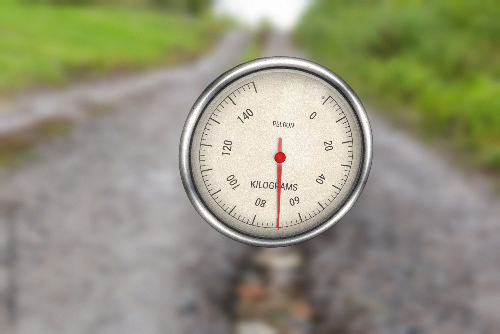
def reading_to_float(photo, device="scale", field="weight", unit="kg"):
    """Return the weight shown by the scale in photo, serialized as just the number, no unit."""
70
